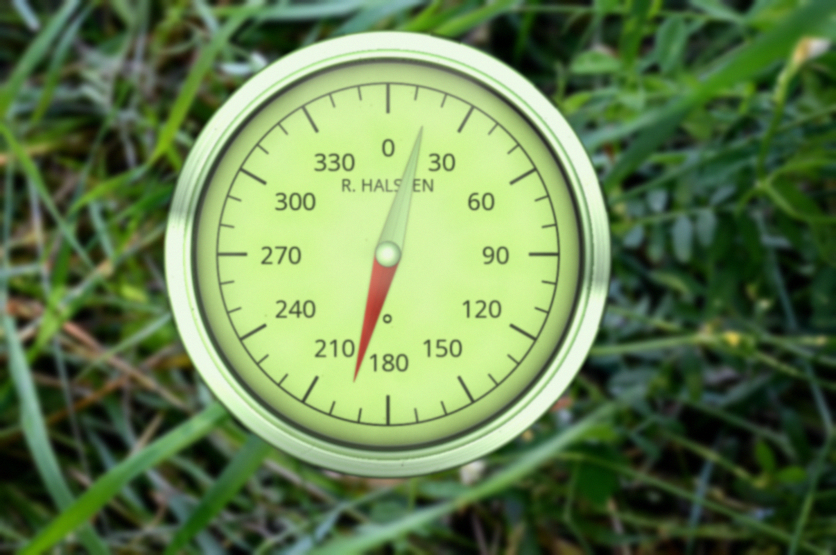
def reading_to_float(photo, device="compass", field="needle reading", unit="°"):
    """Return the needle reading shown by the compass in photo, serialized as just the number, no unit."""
195
